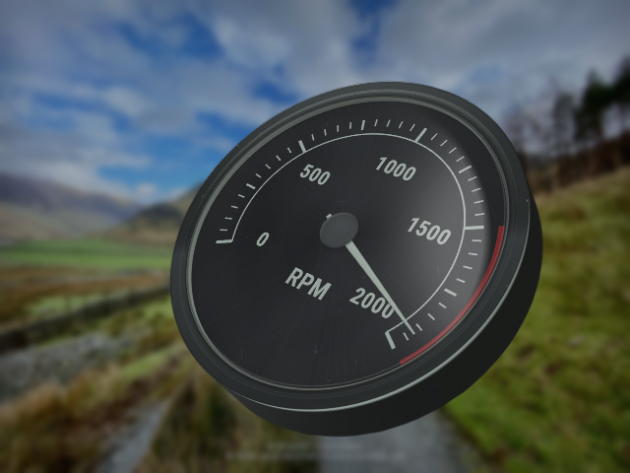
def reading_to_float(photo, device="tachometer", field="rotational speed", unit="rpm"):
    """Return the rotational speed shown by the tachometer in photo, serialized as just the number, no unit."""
1925
